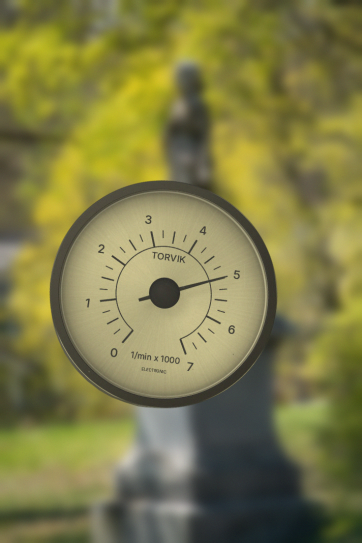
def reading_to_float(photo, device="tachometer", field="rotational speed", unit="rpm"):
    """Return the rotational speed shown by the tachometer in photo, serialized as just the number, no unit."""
5000
